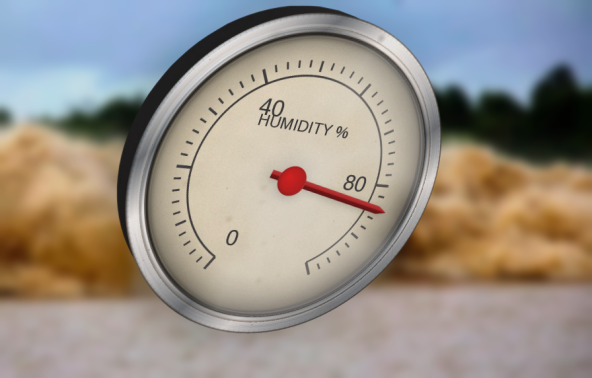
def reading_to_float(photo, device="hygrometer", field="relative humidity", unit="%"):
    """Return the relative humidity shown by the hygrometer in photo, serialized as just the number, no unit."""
84
